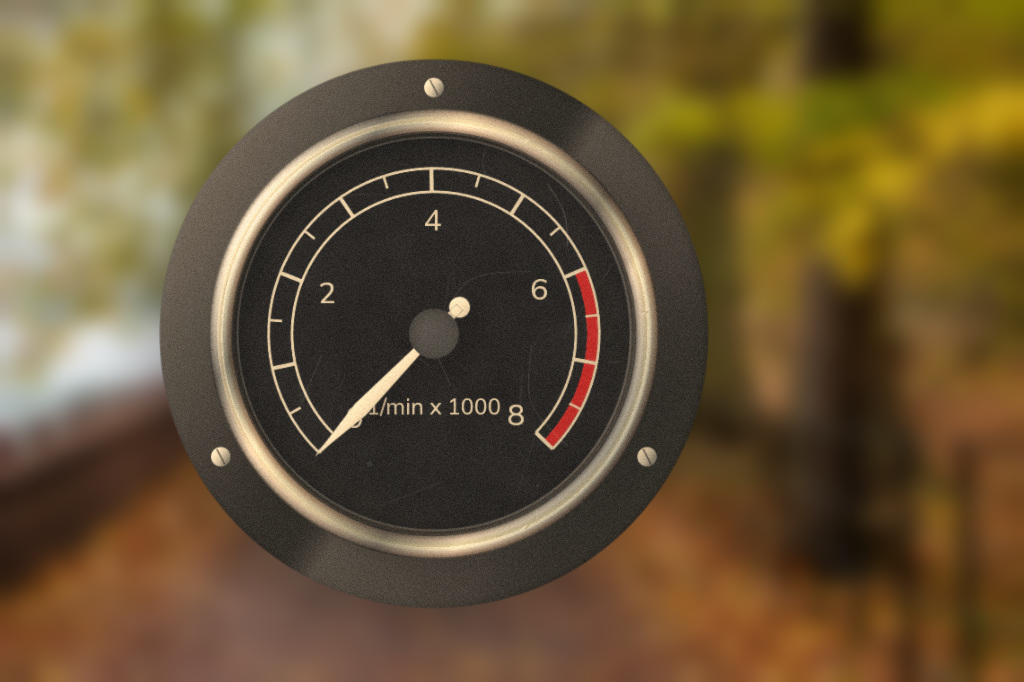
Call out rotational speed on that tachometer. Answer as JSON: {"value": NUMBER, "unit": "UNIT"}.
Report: {"value": 0, "unit": "rpm"}
